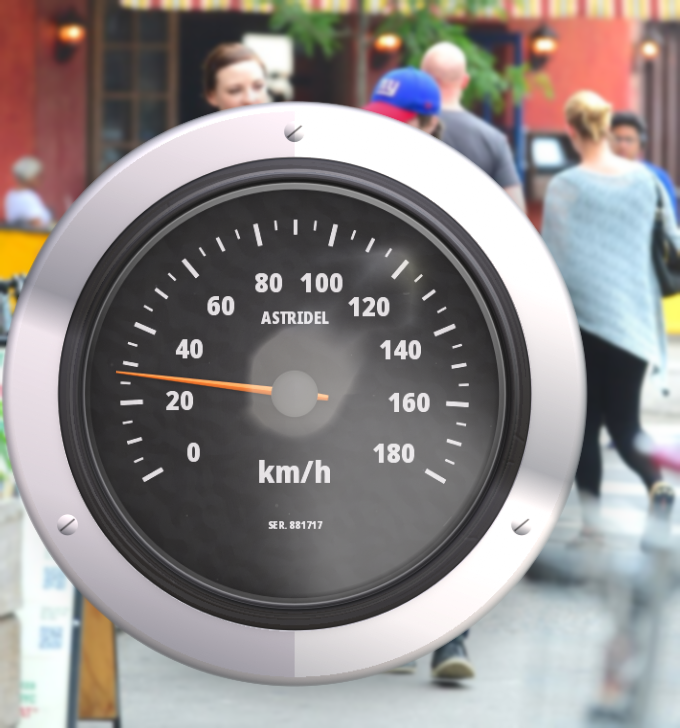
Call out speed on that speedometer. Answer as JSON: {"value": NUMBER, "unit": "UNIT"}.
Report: {"value": 27.5, "unit": "km/h"}
